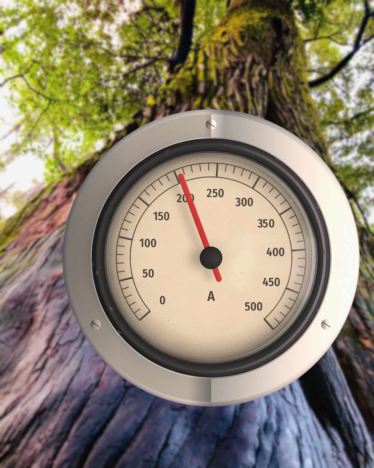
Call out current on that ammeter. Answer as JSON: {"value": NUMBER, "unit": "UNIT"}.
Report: {"value": 205, "unit": "A"}
